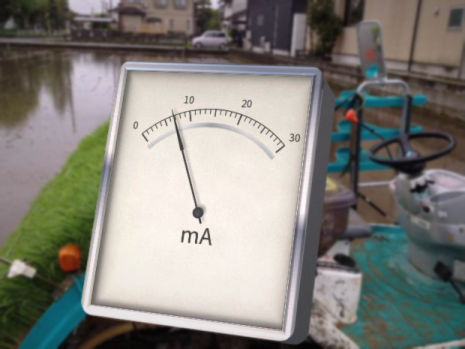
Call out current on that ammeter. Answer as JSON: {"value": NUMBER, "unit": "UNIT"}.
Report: {"value": 7, "unit": "mA"}
